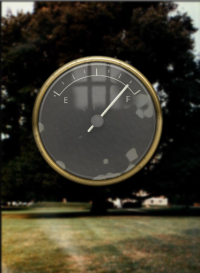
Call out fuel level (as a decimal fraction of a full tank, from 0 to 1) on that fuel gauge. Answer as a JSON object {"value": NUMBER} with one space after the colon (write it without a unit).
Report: {"value": 0.875}
